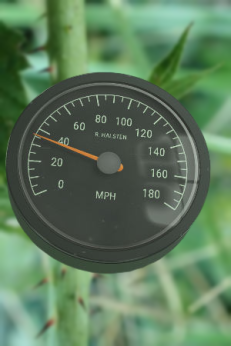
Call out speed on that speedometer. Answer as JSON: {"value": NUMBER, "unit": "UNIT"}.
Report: {"value": 35, "unit": "mph"}
